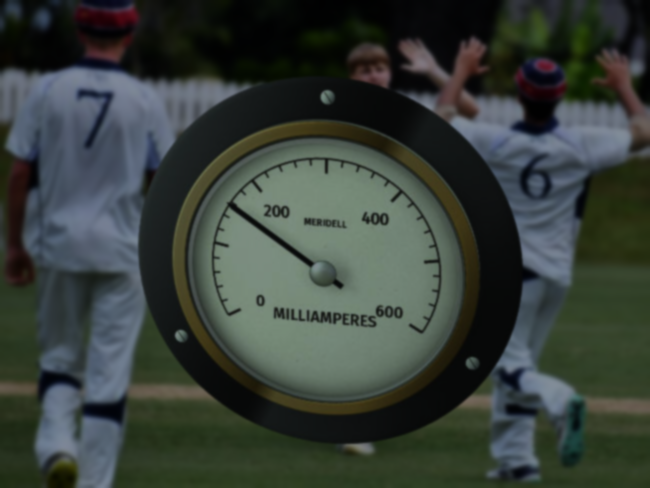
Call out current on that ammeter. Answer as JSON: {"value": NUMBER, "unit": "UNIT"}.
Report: {"value": 160, "unit": "mA"}
